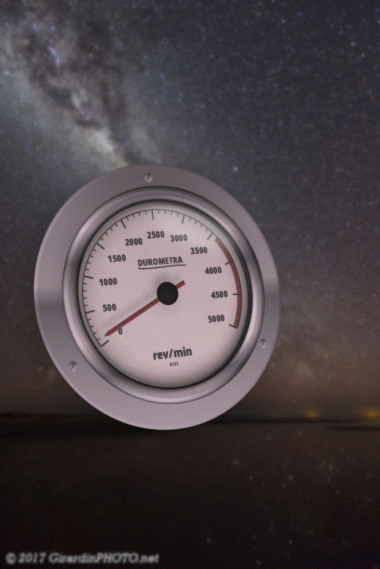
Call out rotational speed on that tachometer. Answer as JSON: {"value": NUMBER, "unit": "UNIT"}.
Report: {"value": 100, "unit": "rpm"}
